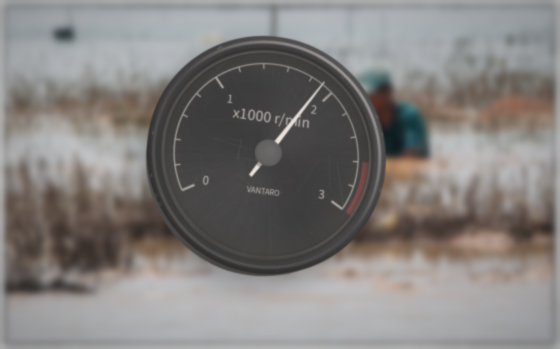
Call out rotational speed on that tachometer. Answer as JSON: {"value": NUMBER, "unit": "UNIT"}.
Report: {"value": 1900, "unit": "rpm"}
